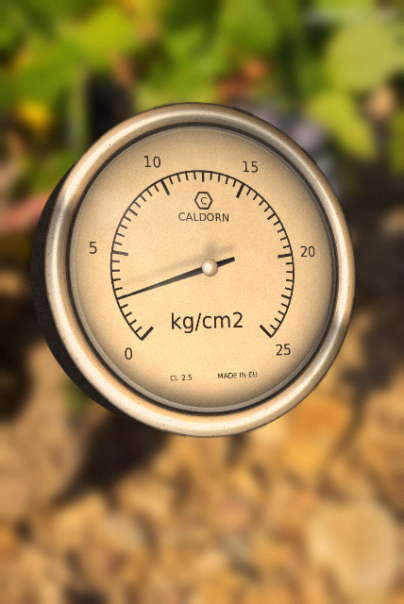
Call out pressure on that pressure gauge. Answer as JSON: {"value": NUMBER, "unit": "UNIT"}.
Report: {"value": 2.5, "unit": "kg/cm²"}
